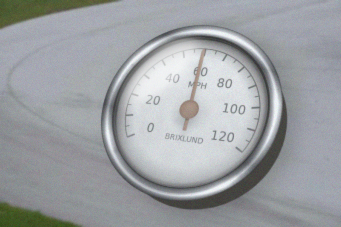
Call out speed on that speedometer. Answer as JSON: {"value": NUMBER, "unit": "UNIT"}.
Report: {"value": 60, "unit": "mph"}
